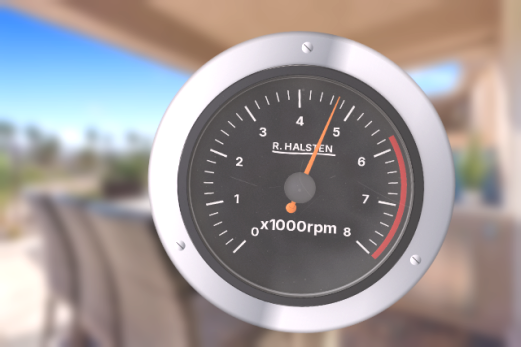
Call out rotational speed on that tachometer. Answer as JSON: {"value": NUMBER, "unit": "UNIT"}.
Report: {"value": 4700, "unit": "rpm"}
